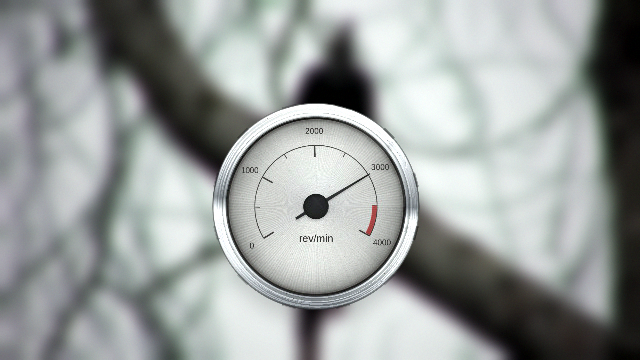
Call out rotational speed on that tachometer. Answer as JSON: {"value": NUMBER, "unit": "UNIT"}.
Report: {"value": 3000, "unit": "rpm"}
